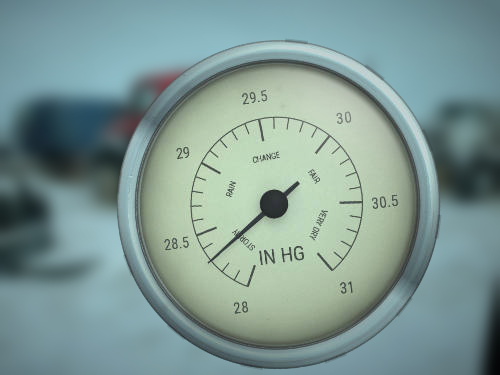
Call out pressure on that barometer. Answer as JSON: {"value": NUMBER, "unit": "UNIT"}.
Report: {"value": 28.3, "unit": "inHg"}
